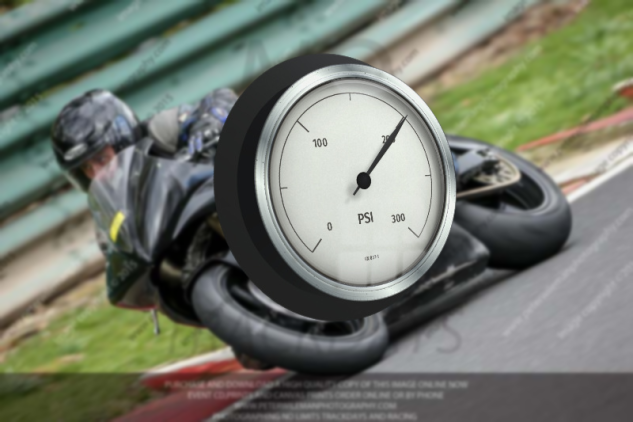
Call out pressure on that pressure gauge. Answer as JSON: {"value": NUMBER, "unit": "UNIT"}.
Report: {"value": 200, "unit": "psi"}
